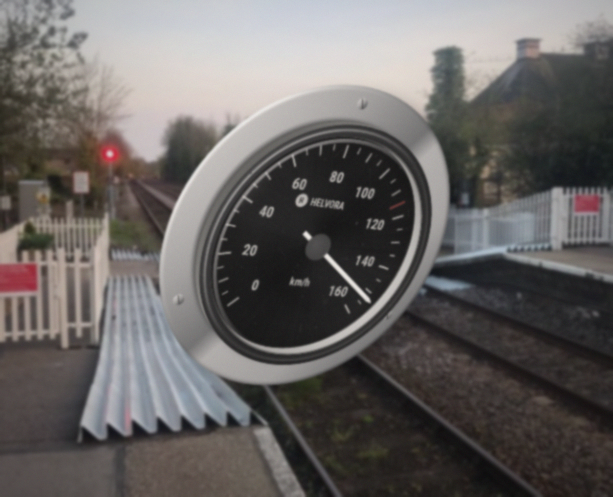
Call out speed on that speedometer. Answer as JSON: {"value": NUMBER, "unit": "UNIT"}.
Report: {"value": 152.5, "unit": "km/h"}
